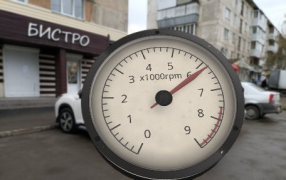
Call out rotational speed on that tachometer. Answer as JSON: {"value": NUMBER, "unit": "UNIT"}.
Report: {"value": 6200, "unit": "rpm"}
